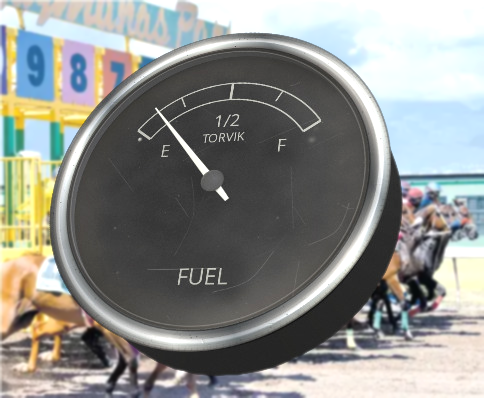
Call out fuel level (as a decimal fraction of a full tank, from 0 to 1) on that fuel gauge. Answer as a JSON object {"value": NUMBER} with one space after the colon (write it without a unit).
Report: {"value": 0.125}
